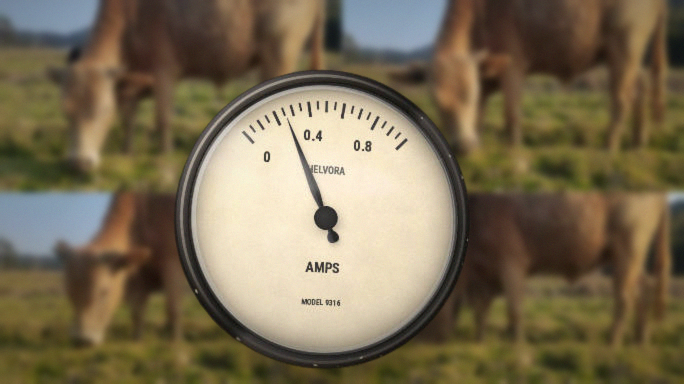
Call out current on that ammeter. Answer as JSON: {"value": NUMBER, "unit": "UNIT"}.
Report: {"value": 0.25, "unit": "A"}
